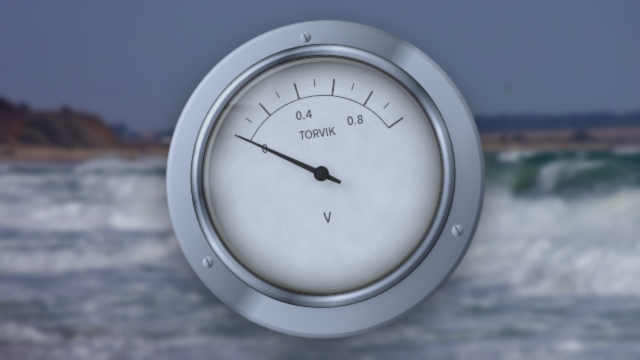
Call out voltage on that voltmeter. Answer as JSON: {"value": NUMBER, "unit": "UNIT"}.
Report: {"value": 0, "unit": "V"}
